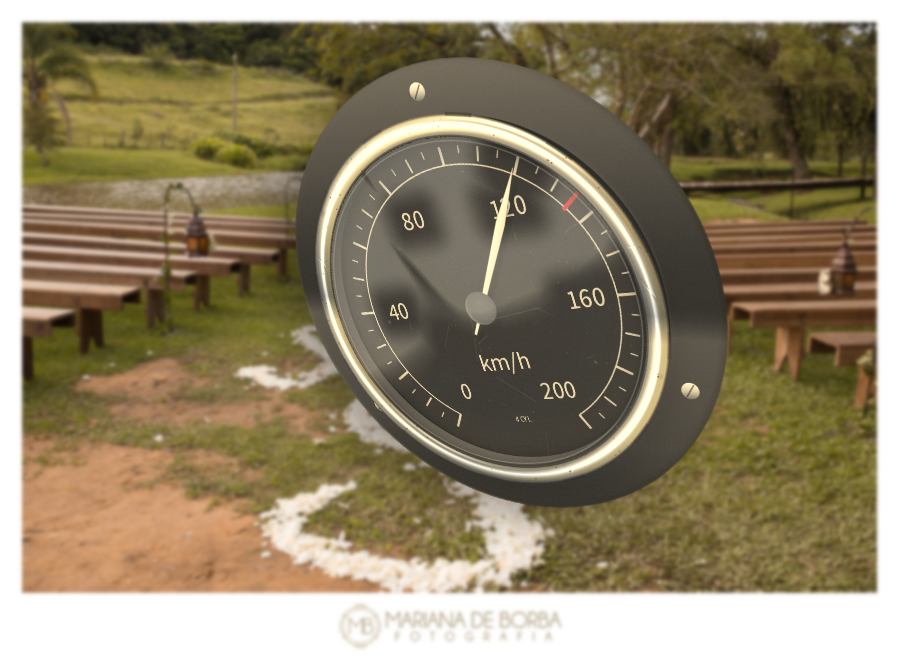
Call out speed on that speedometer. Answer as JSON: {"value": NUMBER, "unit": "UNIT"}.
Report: {"value": 120, "unit": "km/h"}
